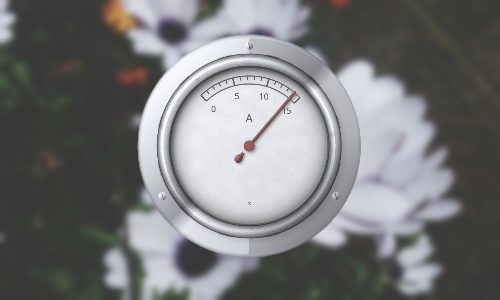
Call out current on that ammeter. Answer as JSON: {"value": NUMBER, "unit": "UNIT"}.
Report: {"value": 14, "unit": "A"}
